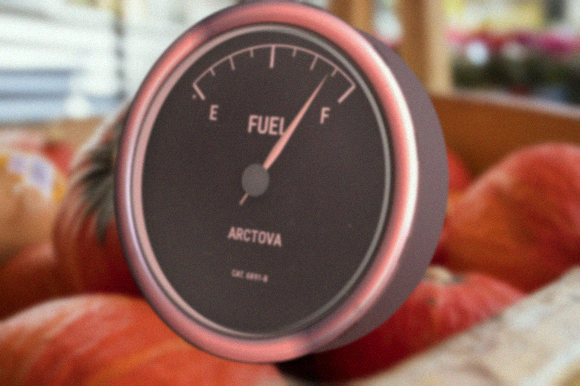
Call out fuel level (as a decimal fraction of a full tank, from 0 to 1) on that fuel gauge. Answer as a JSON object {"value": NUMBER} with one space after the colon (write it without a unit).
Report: {"value": 0.875}
